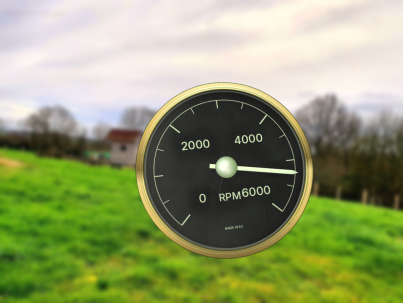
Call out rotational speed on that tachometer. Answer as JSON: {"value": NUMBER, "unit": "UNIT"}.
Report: {"value": 5250, "unit": "rpm"}
